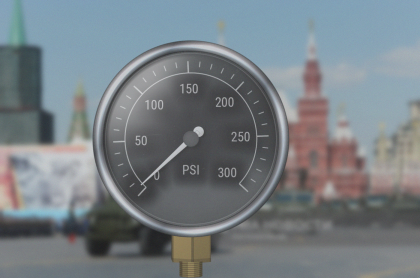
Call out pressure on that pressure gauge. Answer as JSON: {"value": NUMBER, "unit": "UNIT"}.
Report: {"value": 5, "unit": "psi"}
